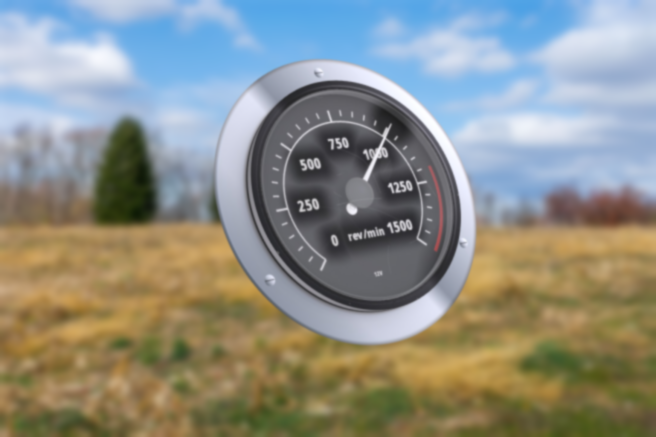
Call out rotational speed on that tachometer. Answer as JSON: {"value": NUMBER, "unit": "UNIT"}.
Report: {"value": 1000, "unit": "rpm"}
